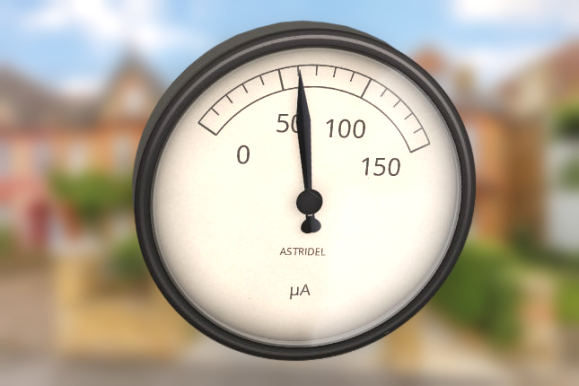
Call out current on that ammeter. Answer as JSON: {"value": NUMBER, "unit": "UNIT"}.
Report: {"value": 60, "unit": "µA"}
